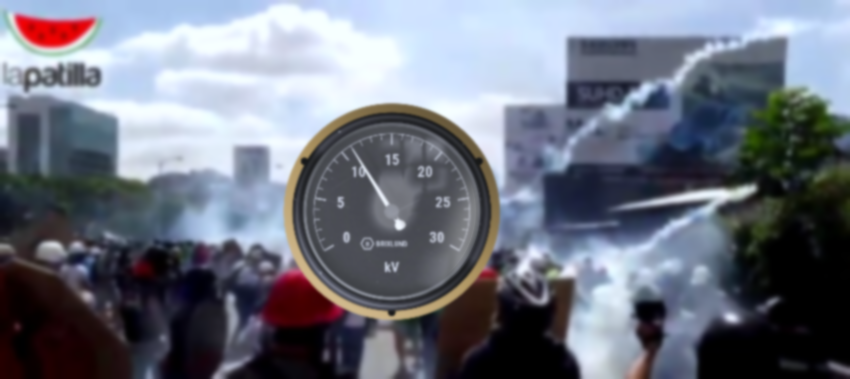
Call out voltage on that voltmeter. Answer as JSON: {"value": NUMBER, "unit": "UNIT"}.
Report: {"value": 11, "unit": "kV"}
